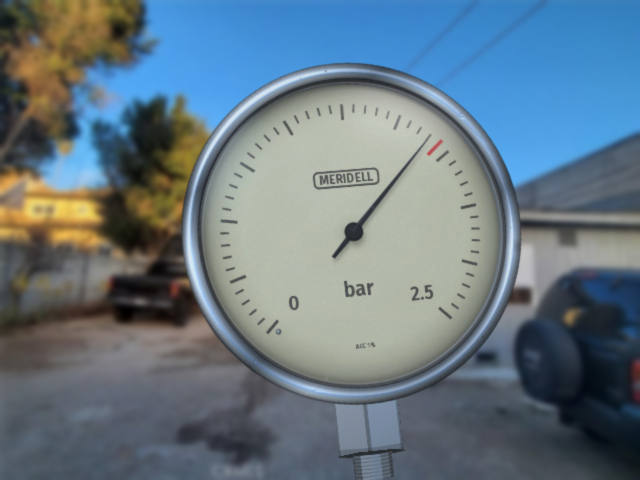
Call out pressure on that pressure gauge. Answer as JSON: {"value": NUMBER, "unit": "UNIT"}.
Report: {"value": 1.65, "unit": "bar"}
